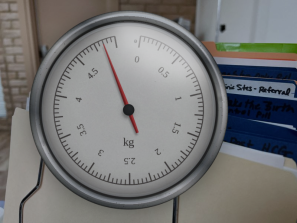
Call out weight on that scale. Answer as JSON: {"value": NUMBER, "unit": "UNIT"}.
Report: {"value": 4.85, "unit": "kg"}
